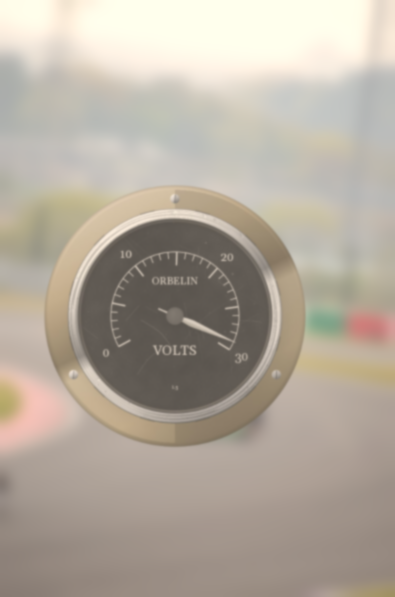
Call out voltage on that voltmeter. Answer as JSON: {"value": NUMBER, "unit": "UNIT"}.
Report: {"value": 29, "unit": "V"}
